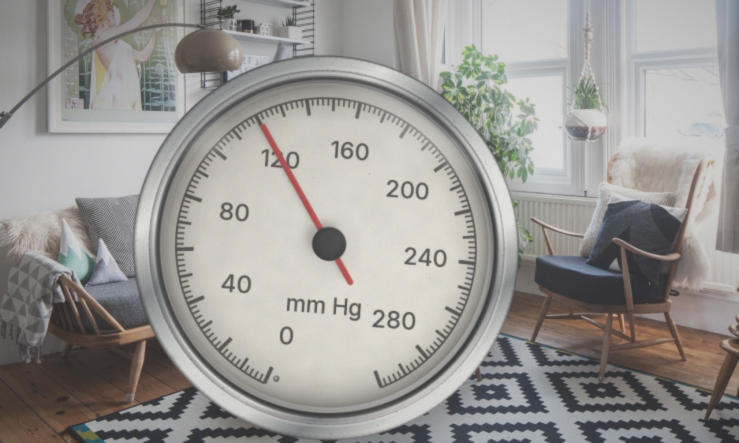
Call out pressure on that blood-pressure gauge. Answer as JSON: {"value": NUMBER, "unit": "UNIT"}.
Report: {"value": 120, "unit": "mmHg"}
